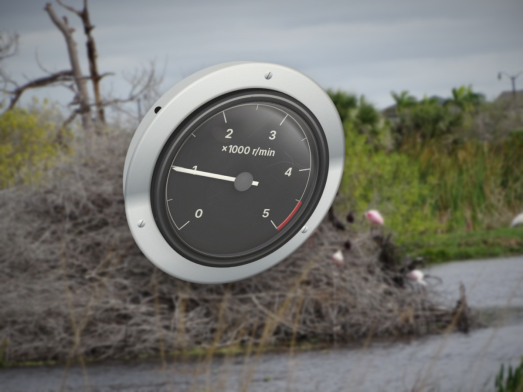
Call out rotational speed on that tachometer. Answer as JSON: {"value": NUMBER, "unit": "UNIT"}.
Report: {"value": 1000, "unit": "rpm"}
